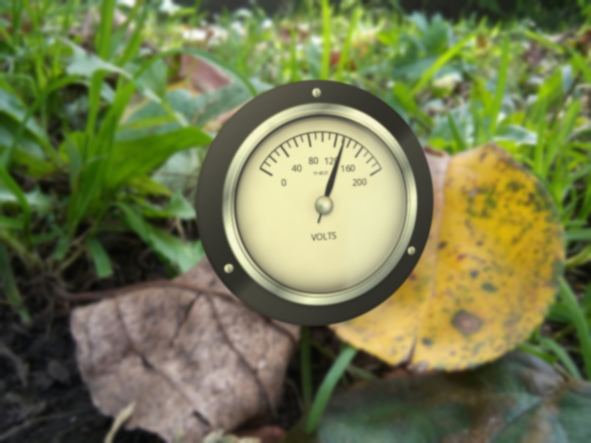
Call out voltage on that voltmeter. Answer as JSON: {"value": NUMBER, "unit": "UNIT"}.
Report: {"value": 130, "unit": "V"}
